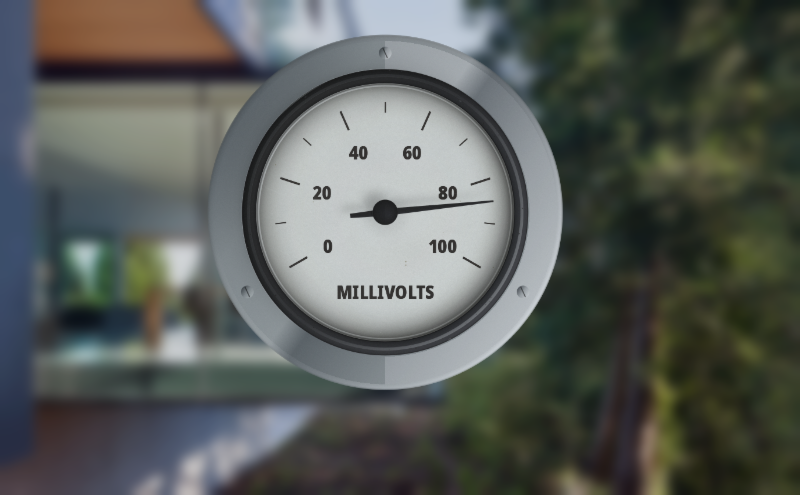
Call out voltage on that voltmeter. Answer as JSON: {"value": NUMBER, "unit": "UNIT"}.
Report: {"value": 85, "unit": "mV"}
